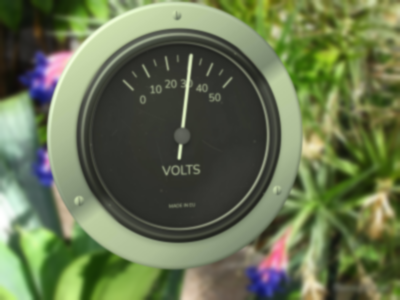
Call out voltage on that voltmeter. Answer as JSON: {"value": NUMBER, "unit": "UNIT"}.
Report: {"value": 30, "unit": "V"}
